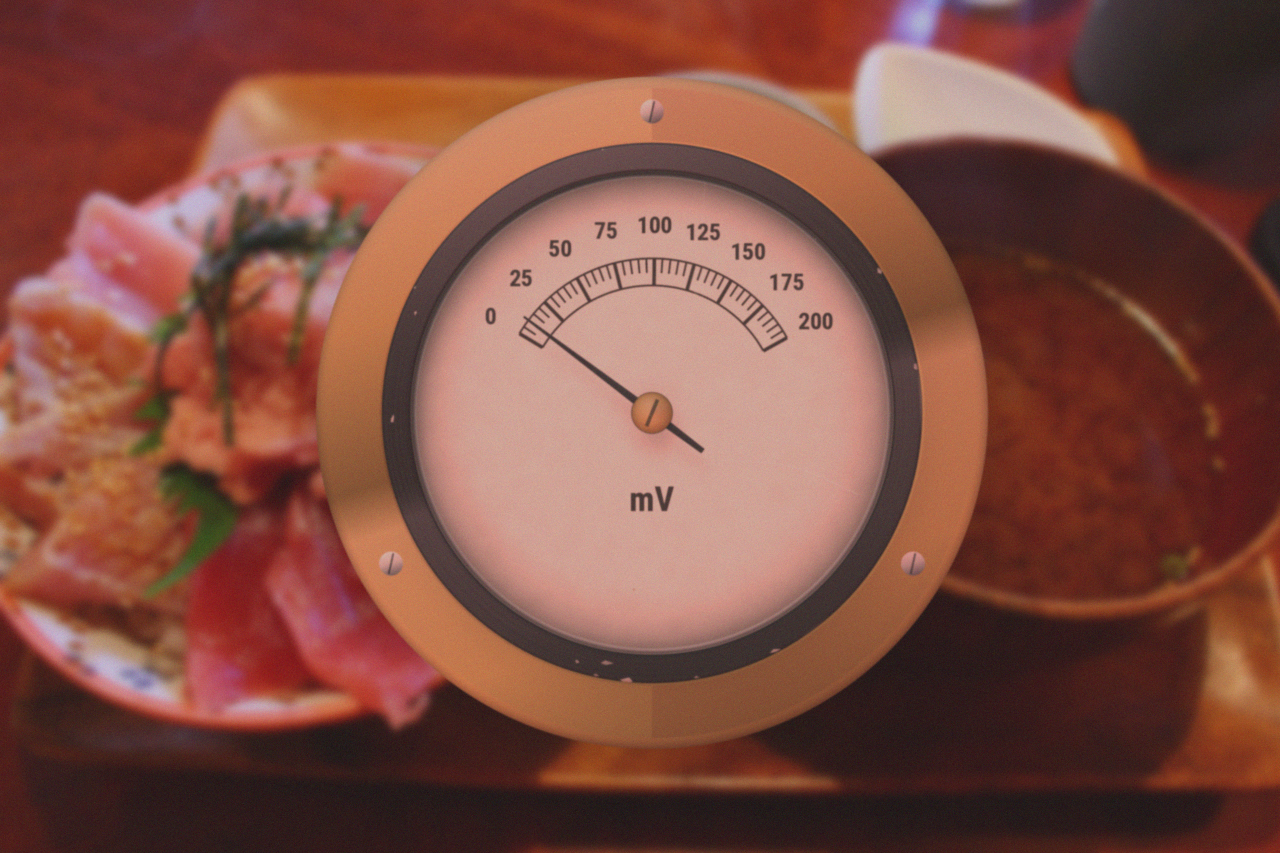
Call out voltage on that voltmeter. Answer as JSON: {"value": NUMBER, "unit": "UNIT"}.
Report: {"value": 10, "unit": "mV"}
